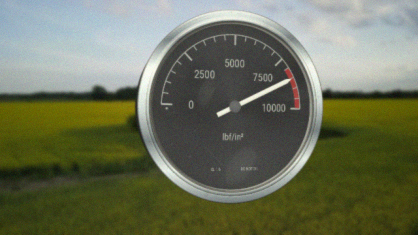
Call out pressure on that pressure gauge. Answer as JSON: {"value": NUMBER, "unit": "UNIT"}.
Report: {"value": 8500, "unit": "psi"}
